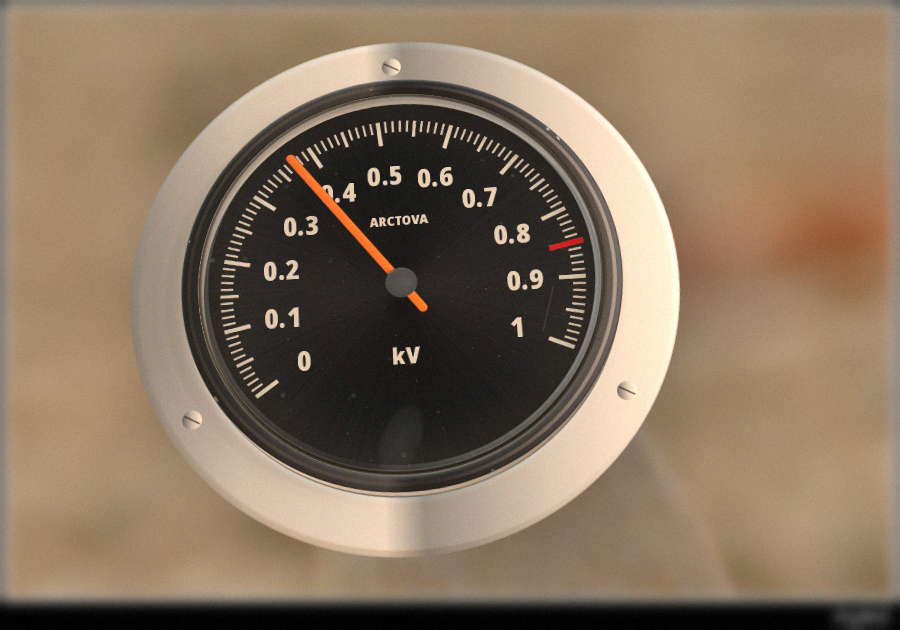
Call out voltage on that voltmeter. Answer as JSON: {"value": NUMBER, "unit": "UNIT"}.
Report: {"value": 0.37, "unit": "kV"}
